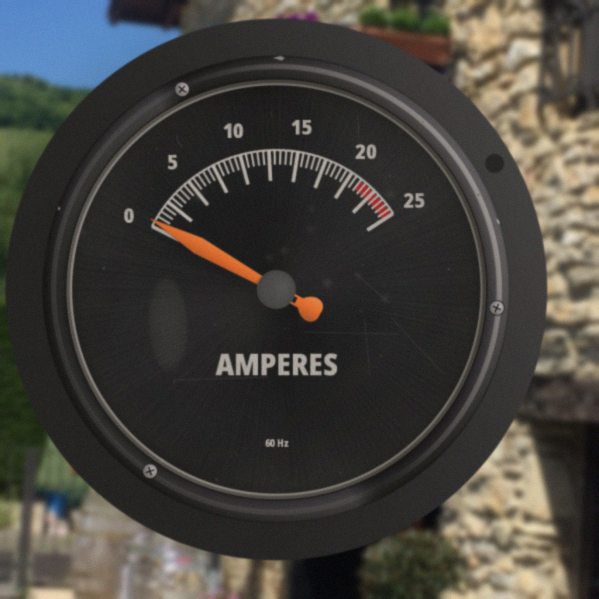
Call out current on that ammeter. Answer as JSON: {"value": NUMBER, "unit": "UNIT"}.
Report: {"value": 0.5, "unit": "A"}
